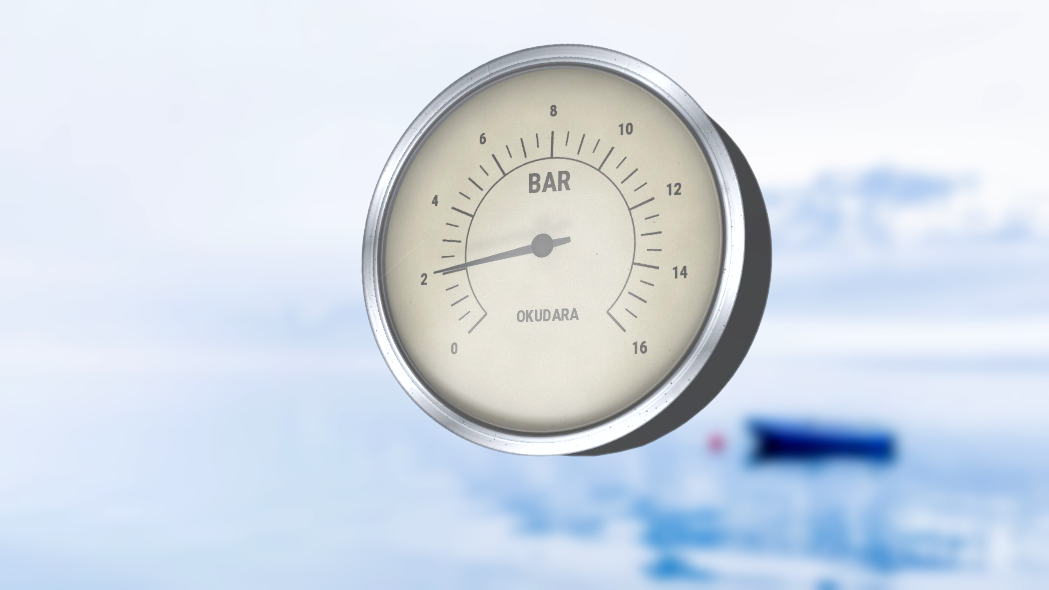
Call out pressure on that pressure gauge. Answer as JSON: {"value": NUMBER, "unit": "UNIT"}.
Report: {"value": 2, "unit": "bar"}
